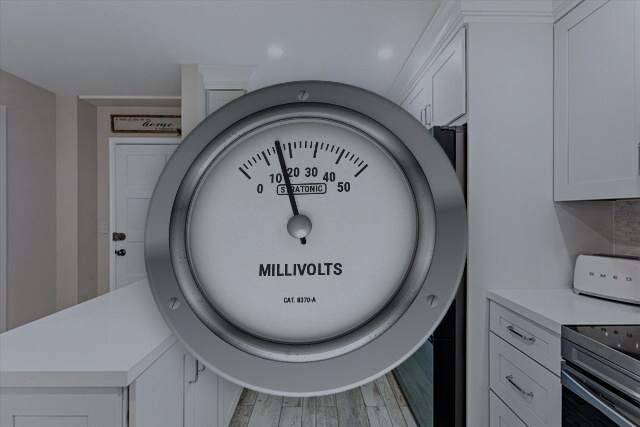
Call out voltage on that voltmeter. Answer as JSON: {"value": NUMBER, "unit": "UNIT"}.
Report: {"value": 16, "unit": "mV"}
